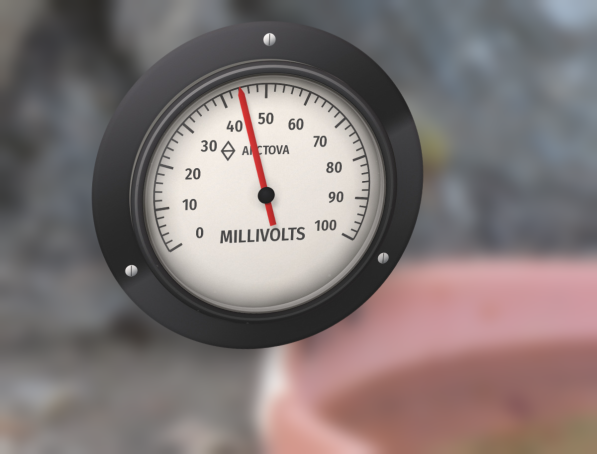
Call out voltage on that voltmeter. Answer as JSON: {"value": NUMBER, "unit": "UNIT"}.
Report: {"value": 44, "unit": "mV"}
